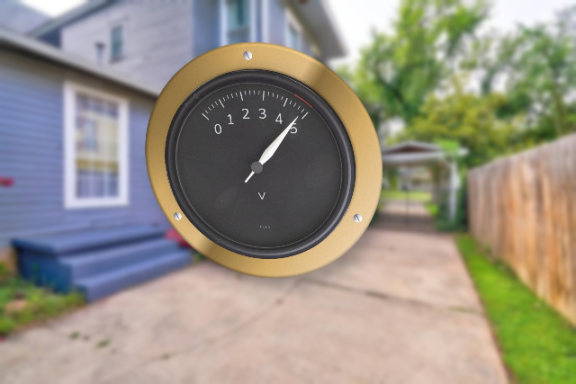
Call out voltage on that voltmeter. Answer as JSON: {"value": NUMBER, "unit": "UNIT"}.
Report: {"value": 4.8, "unit": "V"}
